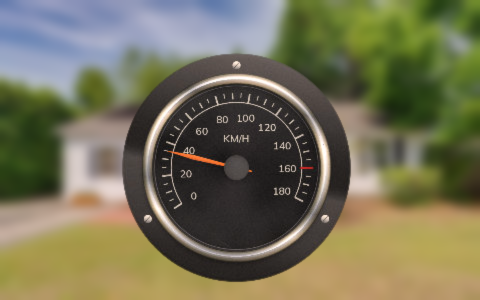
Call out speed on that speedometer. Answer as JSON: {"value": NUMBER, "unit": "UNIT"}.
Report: {"value": 35, "unit": "km/h"}
